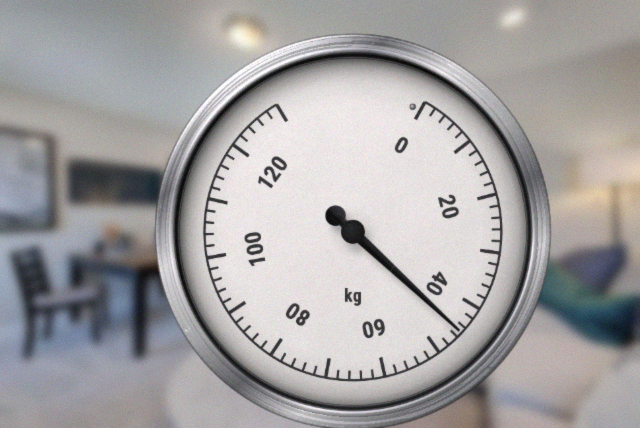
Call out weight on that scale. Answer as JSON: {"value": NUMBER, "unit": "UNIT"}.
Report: {"value": 45, "unit": "kg"}
